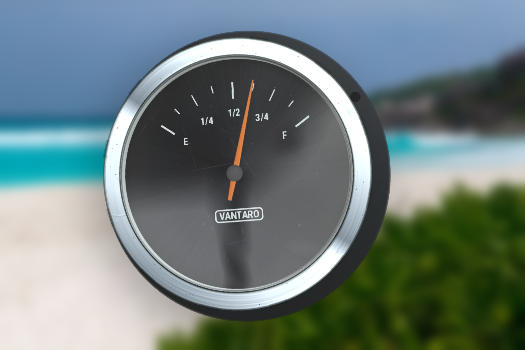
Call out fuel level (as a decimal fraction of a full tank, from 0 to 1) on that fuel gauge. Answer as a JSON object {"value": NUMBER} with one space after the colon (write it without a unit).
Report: {"value": 0.625}
